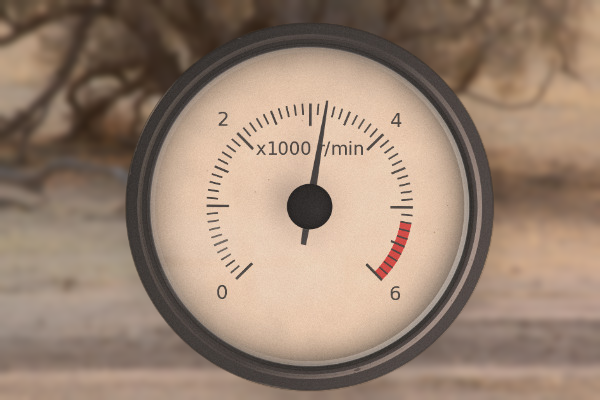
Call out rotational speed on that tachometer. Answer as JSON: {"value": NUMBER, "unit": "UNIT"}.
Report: {"value": 3200, "unit": "rpm"}
